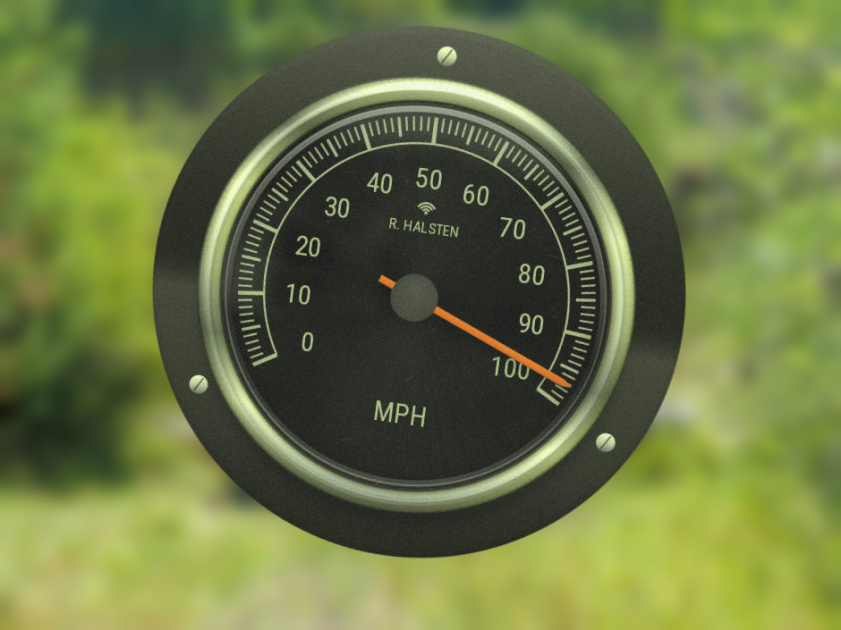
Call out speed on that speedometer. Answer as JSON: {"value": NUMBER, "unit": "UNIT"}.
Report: {"value": 97, "unit": "mph"}
